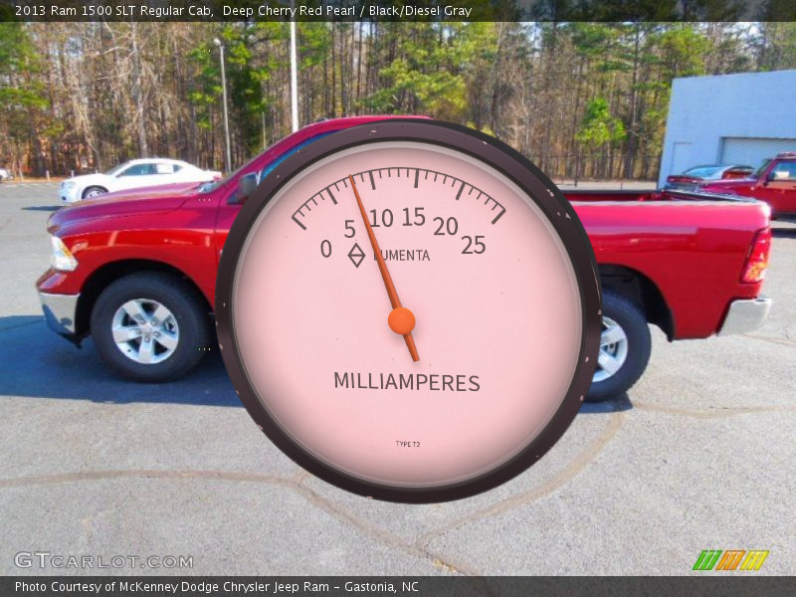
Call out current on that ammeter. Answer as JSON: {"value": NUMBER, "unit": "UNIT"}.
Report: {"value": 8, "unit": "mA"}
